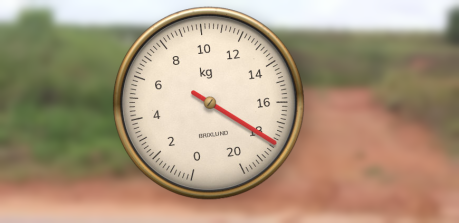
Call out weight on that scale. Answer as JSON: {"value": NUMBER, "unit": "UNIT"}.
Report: {"value": 18, "unit": "kg"}
